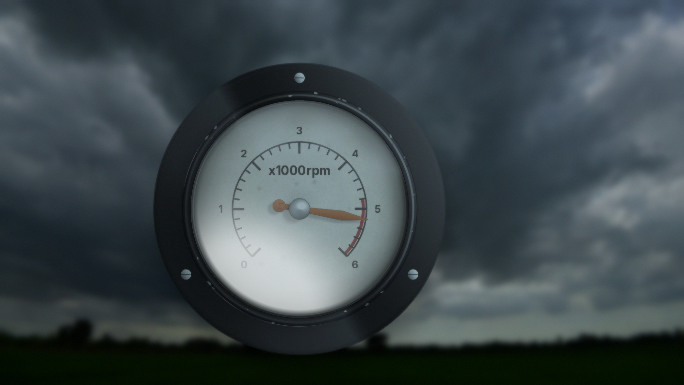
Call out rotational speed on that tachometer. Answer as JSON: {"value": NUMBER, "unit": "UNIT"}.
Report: {"value": 5200, "unit": "rpm"}
